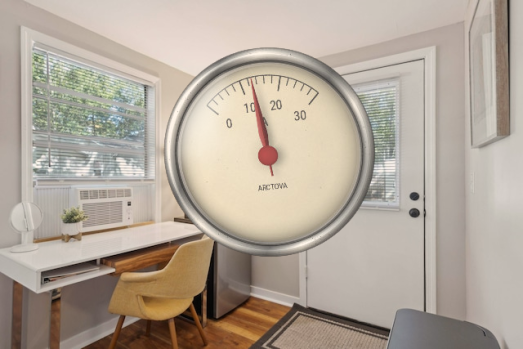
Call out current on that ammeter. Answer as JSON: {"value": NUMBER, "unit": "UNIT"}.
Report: {"value": 13, "unit": "A"}
